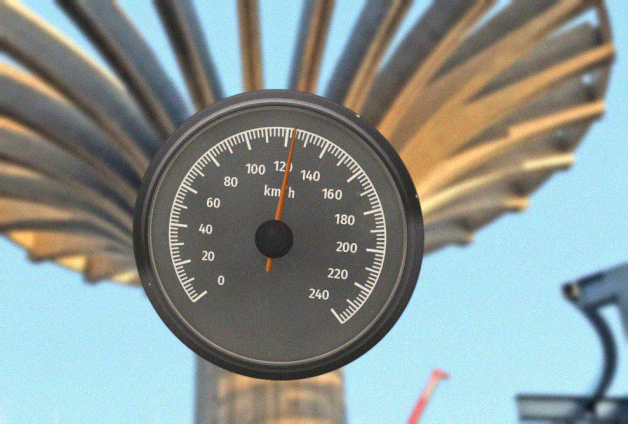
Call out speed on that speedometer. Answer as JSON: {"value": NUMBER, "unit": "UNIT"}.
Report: {"value": 124, "unit": "km/h"}
